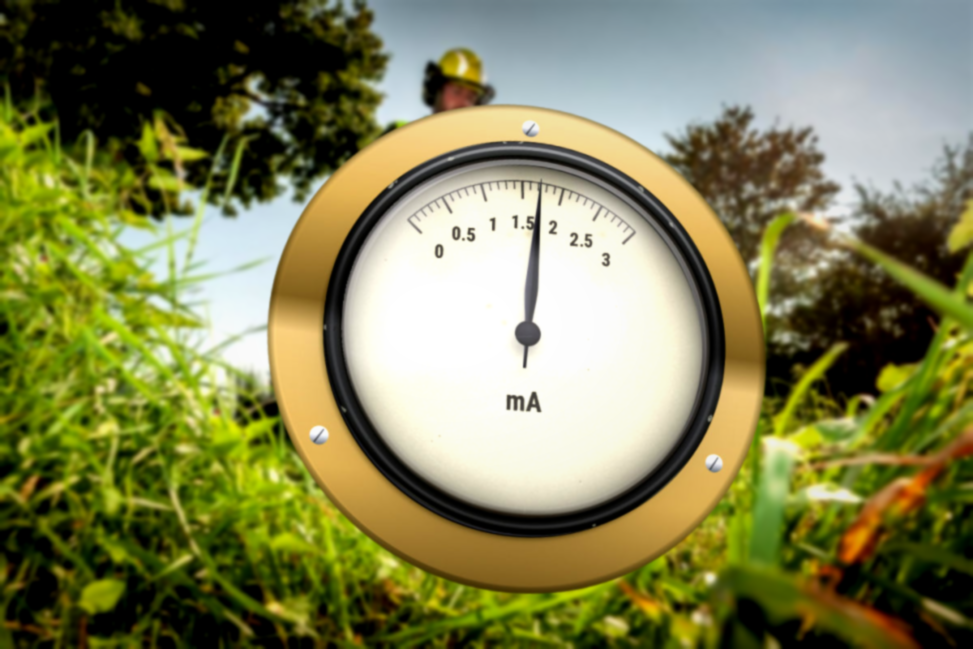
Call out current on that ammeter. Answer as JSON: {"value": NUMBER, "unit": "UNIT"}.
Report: {"value": 1.7, "unit": "mA"}
